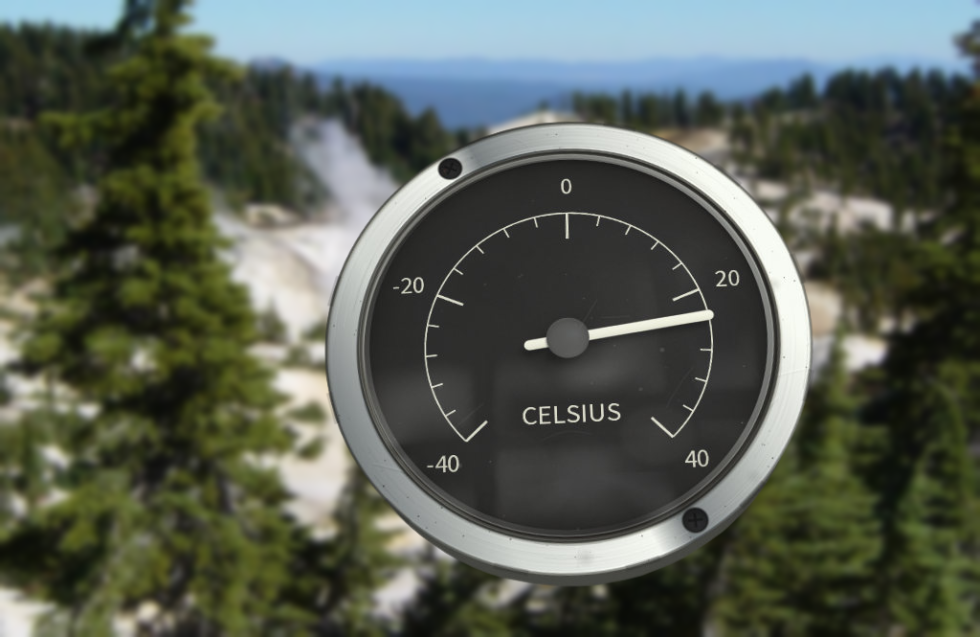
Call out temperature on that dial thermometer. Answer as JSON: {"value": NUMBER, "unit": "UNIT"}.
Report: {"value": 24, "unit": "°C"}
